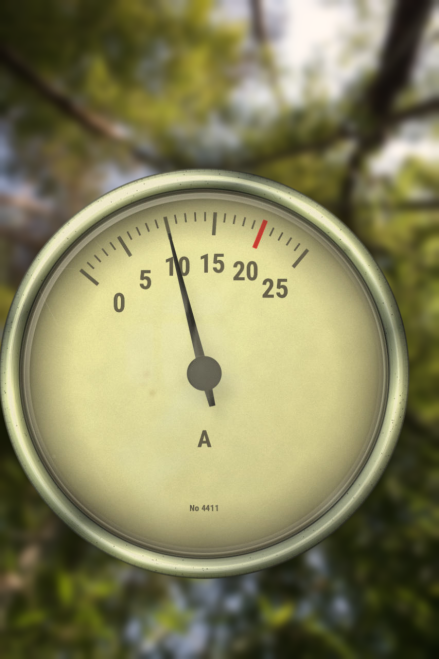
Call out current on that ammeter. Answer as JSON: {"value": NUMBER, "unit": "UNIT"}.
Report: {"value": 10, "unit": "A"}
